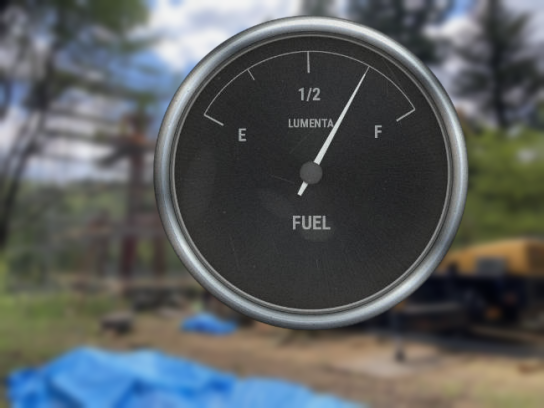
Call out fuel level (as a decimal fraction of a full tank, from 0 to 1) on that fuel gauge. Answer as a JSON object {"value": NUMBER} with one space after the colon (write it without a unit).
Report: {"value": 0.75}
